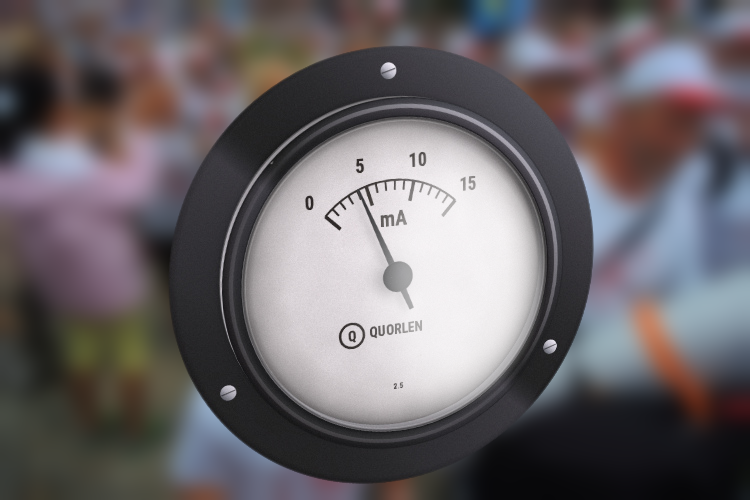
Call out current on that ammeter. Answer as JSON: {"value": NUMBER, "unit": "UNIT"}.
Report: {"value": 4, "unit": "mA"}
